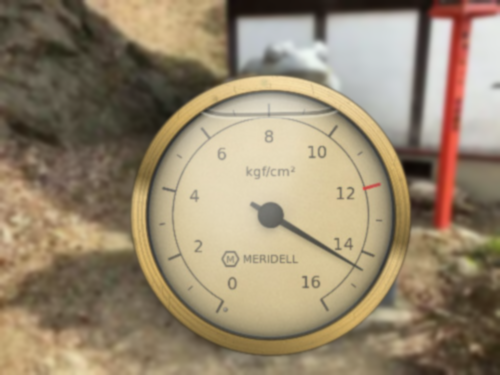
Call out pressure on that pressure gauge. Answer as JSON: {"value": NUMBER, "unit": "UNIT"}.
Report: {"value": 14.5, "unit": "kg/cm²"}
